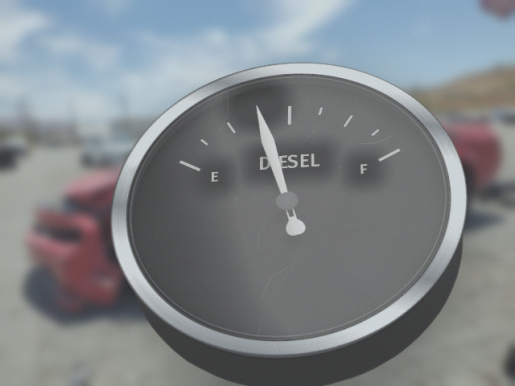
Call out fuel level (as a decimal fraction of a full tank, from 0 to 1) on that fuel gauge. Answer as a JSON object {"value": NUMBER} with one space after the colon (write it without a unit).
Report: {"value": 0.375}
